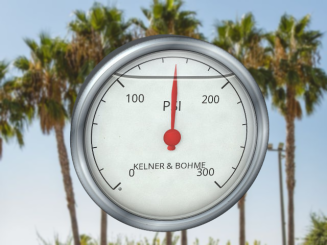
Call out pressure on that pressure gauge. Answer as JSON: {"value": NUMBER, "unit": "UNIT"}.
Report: {"value": 150, "unit": "psi"}
